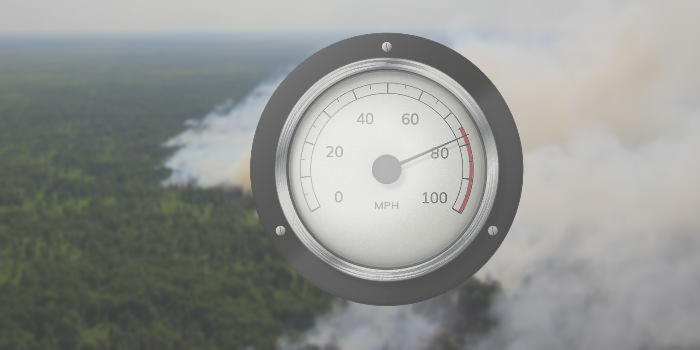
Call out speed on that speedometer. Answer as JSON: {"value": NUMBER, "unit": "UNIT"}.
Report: {"value": 77.5, "unit": "mph"}
